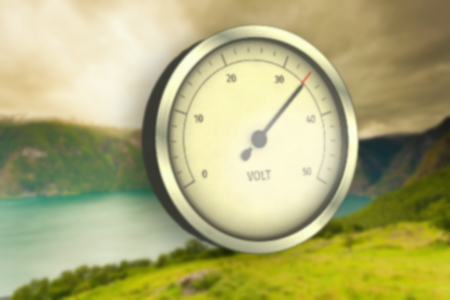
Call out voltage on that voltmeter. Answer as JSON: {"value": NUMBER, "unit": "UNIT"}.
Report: {"value": 34, "unit": "V"}
